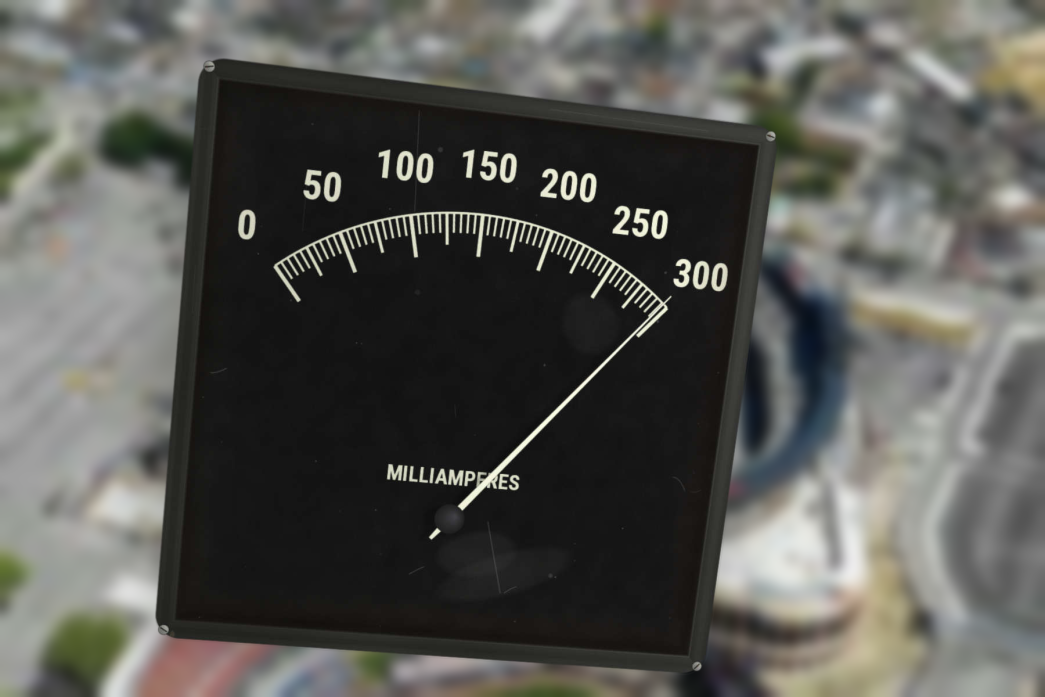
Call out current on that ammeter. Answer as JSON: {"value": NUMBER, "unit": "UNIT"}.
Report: {"value": 295, "unit": "mA"}
